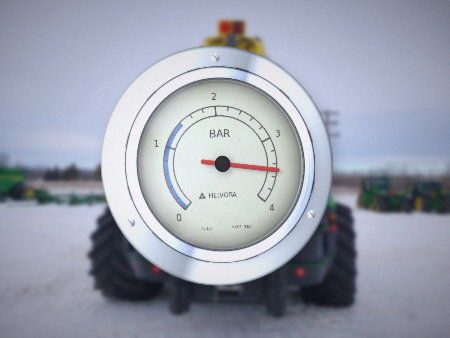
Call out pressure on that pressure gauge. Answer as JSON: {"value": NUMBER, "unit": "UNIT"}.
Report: {"value": 3.5, "unit": "bar"}
